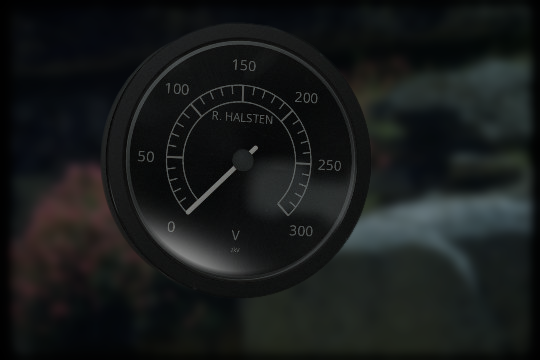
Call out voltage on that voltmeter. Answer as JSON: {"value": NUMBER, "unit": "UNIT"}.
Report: {"value": 0, "unit": "V"}
